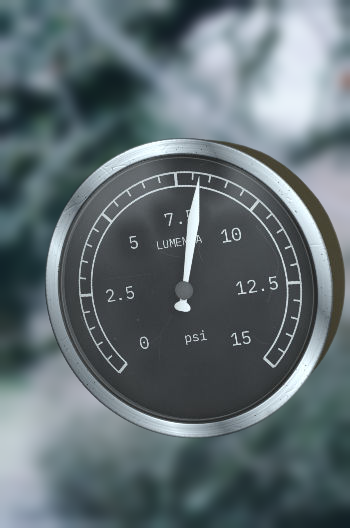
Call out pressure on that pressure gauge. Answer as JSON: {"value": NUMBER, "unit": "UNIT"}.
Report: {"value": 8.25, "unit": "psi"}
